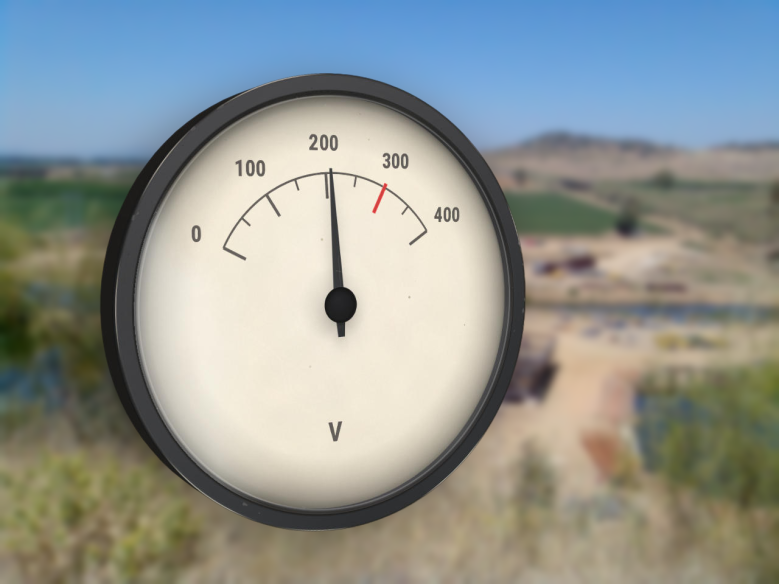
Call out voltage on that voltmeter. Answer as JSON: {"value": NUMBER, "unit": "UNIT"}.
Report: {"value": 200, "unit": "V"}
